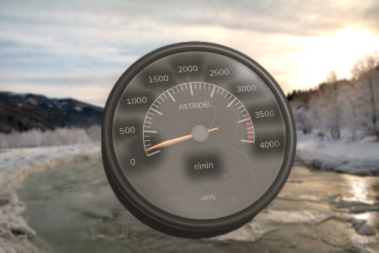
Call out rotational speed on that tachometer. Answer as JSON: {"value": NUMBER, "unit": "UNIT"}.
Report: {"value": 100, "unit": "rpm"}
